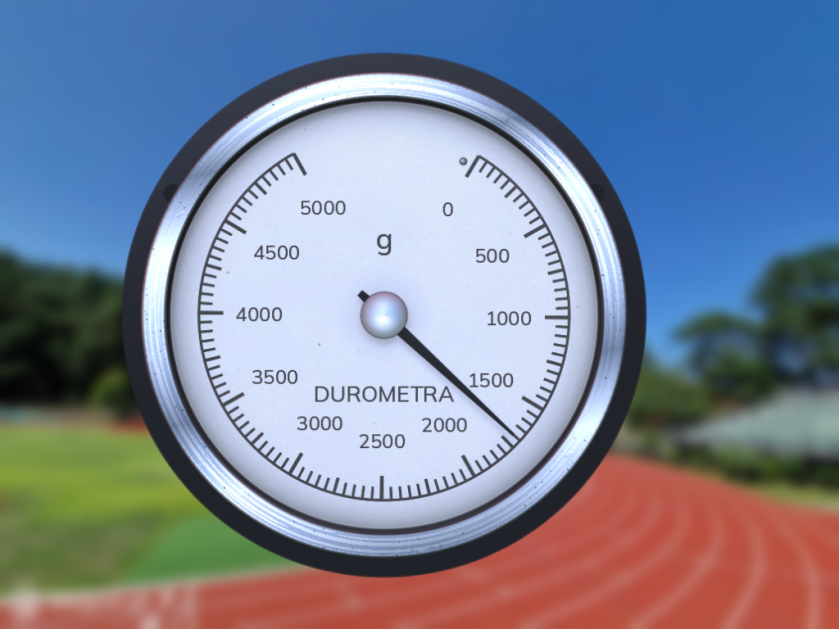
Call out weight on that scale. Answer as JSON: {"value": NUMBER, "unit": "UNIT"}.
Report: {"value": 1700, "unit": "g"}
